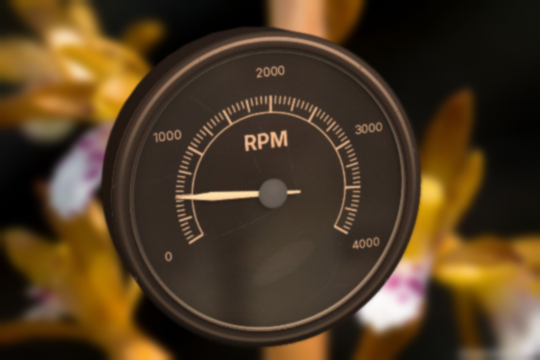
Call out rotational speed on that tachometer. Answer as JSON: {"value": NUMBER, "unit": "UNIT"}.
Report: {"value": 500, "unit": "rpm"}
